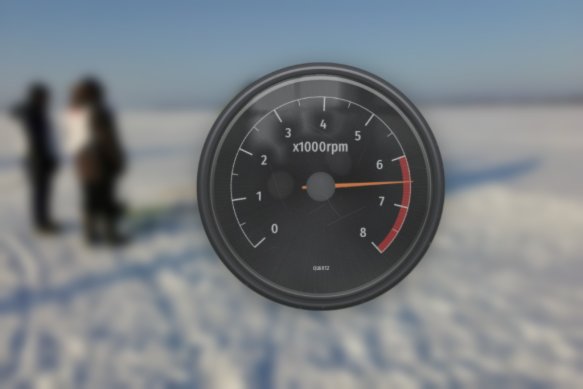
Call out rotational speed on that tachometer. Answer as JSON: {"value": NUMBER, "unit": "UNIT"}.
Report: {"value": 6500, "unit": "rpm"}
